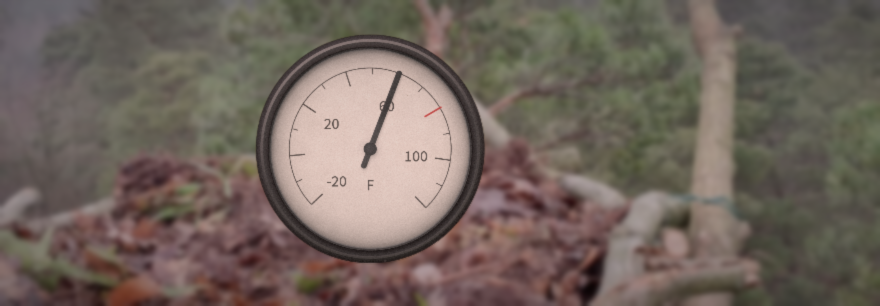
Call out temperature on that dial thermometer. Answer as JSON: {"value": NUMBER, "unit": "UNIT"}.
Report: {"value": 60, "unit": "°F"}
